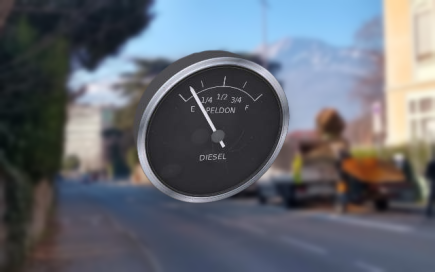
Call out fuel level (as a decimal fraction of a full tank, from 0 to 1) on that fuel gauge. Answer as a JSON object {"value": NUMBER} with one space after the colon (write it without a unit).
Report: {"value": 0.125}
